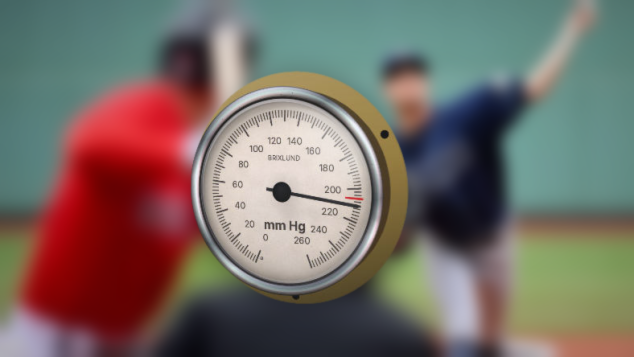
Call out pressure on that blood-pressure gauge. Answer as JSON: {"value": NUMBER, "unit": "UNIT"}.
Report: {"value": 210, "unit": "mmHg"}
